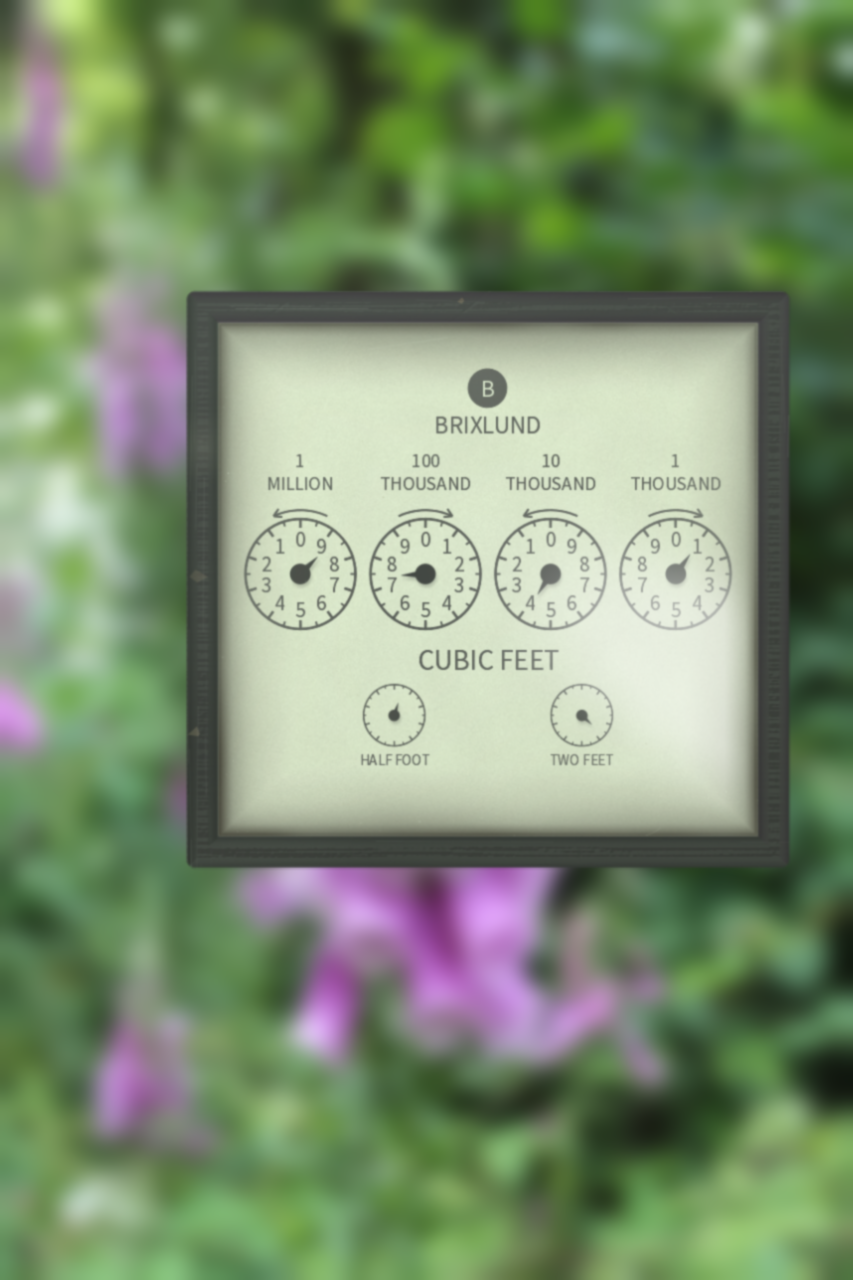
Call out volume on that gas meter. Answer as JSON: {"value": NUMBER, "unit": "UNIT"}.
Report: {"value": 874100, "unit": "ft³"}
